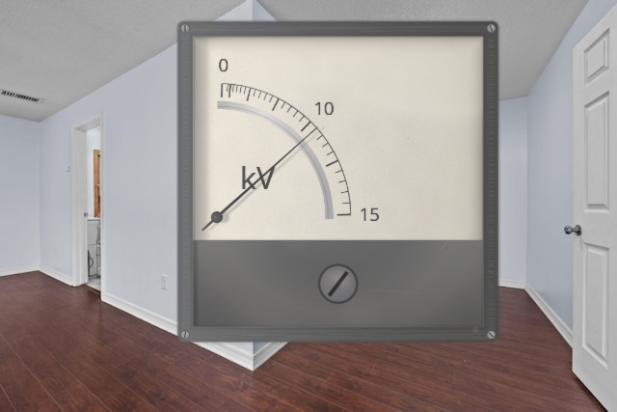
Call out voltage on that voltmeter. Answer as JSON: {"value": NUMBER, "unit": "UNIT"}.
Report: {"value": 10.5, "unit": "kV"}
